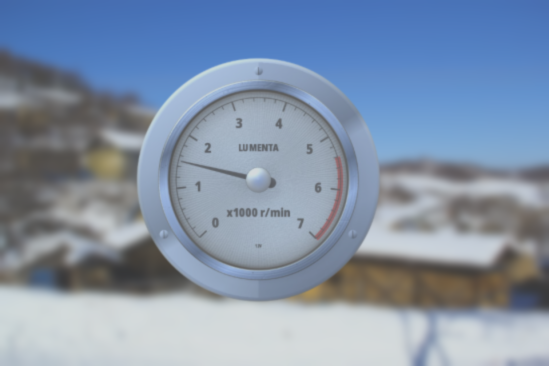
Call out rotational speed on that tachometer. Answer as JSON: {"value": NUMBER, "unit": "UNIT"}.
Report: {"value": 1500, "unit": "rpm"}
